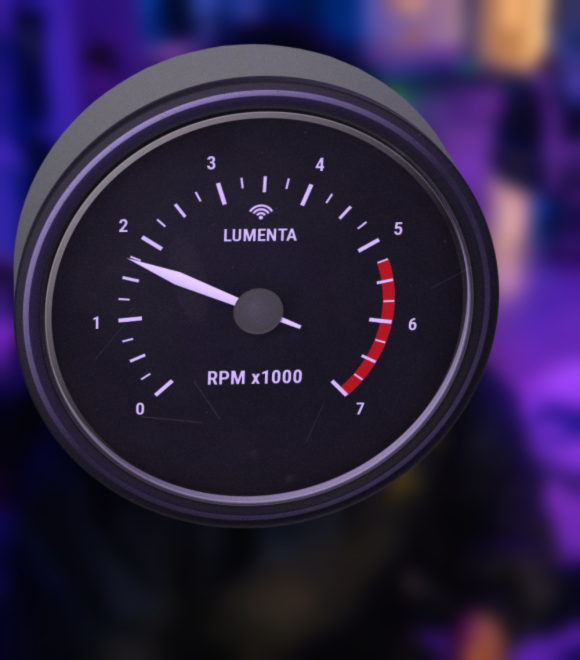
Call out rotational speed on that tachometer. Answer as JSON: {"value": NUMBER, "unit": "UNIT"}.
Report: {"value": 1750, "unit": "rpm"}
